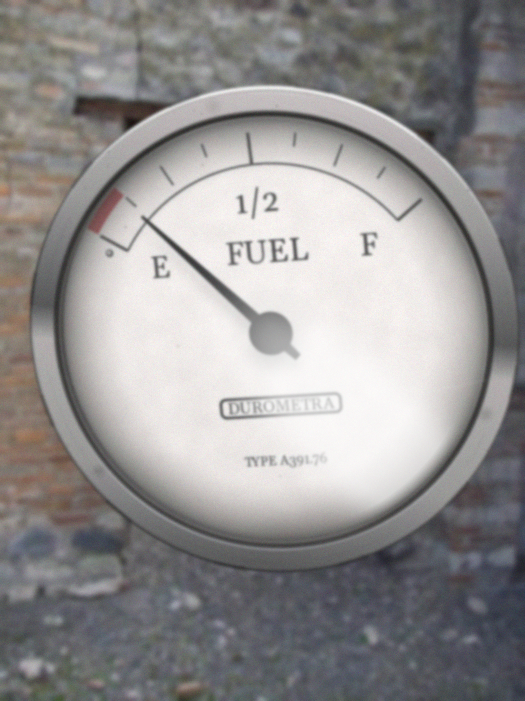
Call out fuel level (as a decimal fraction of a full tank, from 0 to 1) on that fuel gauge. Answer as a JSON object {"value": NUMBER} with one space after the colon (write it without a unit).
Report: {"value": 0.125}
